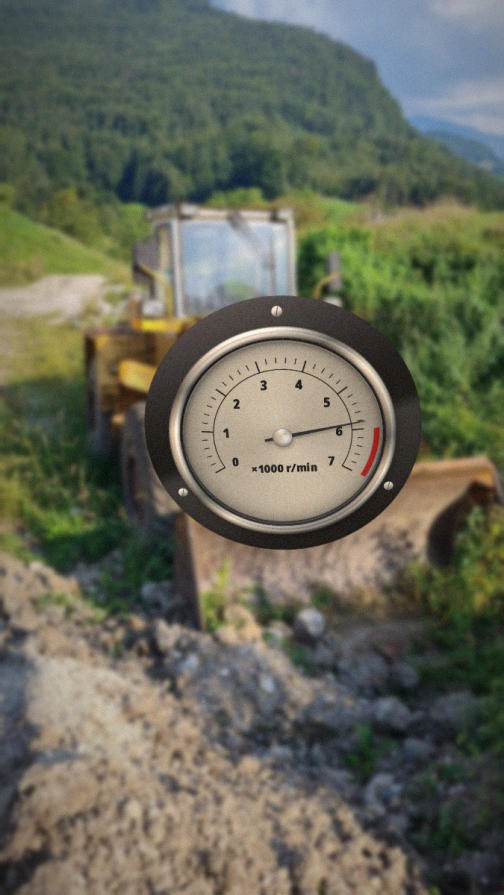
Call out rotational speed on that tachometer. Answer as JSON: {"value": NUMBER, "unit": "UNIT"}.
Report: {"value": 5800, "unit": "rpm"}
